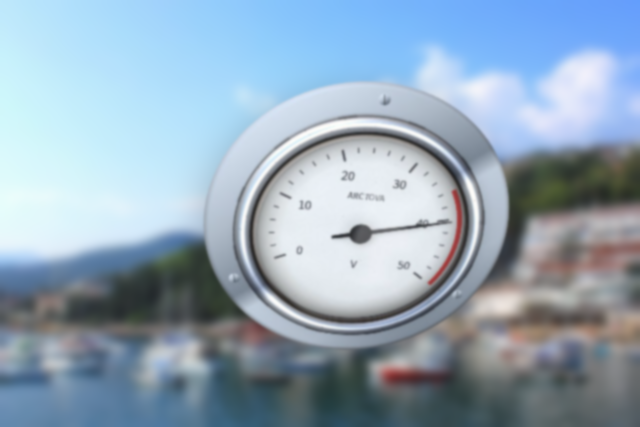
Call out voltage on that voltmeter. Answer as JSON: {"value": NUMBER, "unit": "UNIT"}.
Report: {"value": 40, "unit": "V"}
